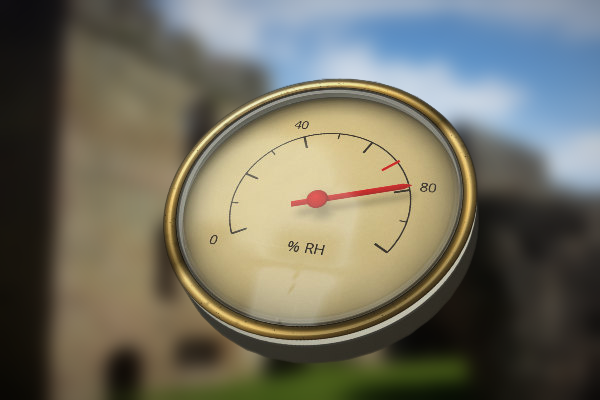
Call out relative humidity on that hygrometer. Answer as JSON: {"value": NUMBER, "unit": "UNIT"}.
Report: {"value": 80, "unit": "%"}
